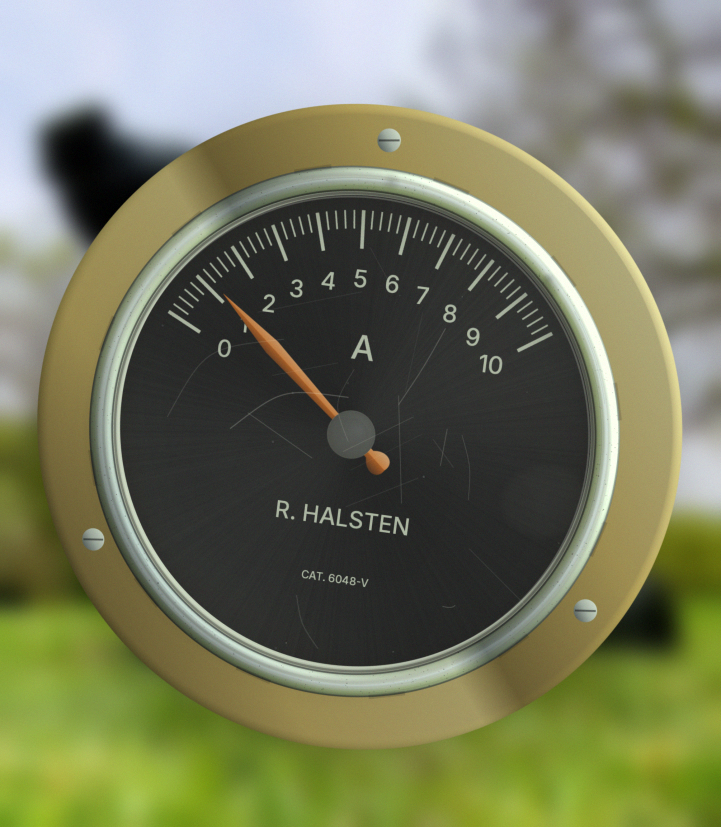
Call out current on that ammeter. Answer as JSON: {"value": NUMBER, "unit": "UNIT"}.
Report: {"value": 1.2, "unit": "A"}
